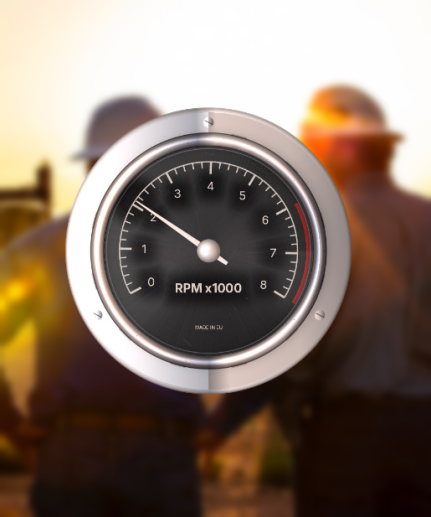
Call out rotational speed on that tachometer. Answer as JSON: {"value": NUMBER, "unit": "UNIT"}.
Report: {"value": 2100, "unit": "rpm"}
